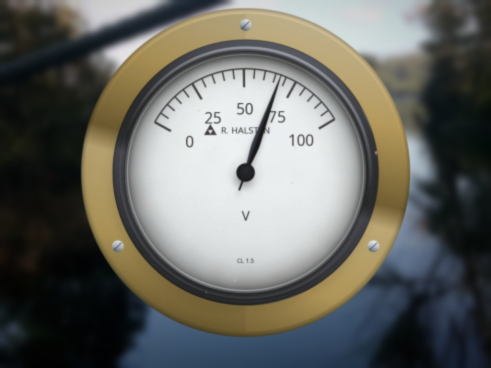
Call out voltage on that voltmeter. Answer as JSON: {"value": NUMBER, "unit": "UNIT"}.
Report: {"value": 67.5, "unit": "V"}
